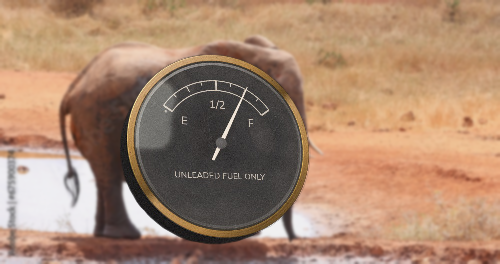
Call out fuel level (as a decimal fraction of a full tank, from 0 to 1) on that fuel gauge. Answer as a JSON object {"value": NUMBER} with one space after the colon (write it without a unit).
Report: {"value": 0.75}
